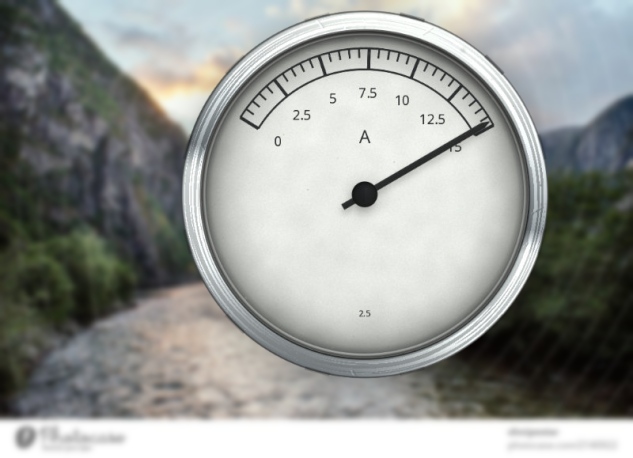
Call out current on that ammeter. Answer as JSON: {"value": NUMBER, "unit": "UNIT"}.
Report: {"value": 14.75, "unit": "A"}
